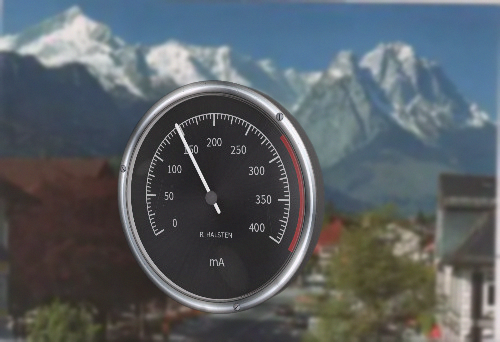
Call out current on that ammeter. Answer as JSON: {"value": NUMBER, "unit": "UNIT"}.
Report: {"value": 150, "unit": "mA"}
